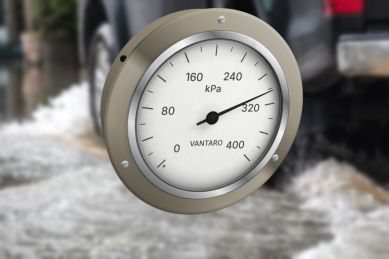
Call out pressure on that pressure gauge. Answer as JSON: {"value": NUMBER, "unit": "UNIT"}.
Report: {"value": 300, "unit": "kPa"}
